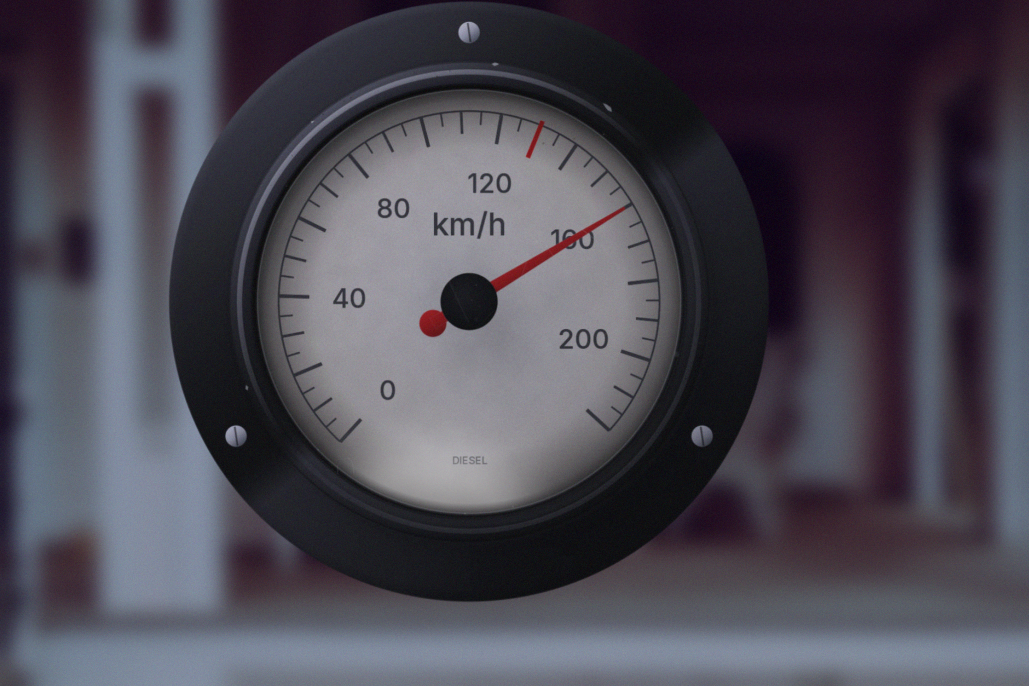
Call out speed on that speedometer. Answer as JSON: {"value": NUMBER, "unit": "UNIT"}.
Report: {"value": 160, "unit": "km/h"}
